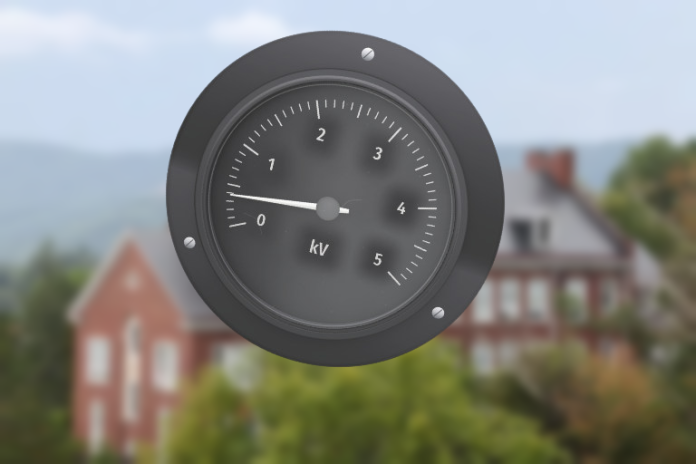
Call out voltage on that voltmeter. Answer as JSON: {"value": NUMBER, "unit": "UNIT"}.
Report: {"value": 0.4, "unit": "kV"}
